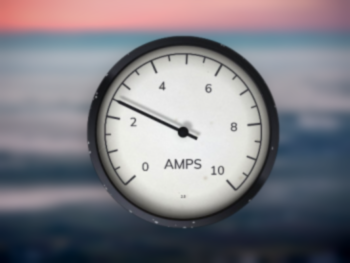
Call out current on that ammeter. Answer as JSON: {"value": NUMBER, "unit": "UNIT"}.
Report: {"value": 2.5, "unit": "A"}
